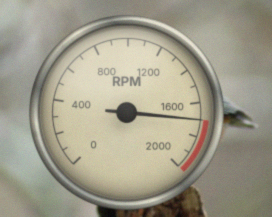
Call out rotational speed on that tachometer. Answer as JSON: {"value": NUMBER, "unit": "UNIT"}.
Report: {"value": 1700, "unit": "rpm"}
